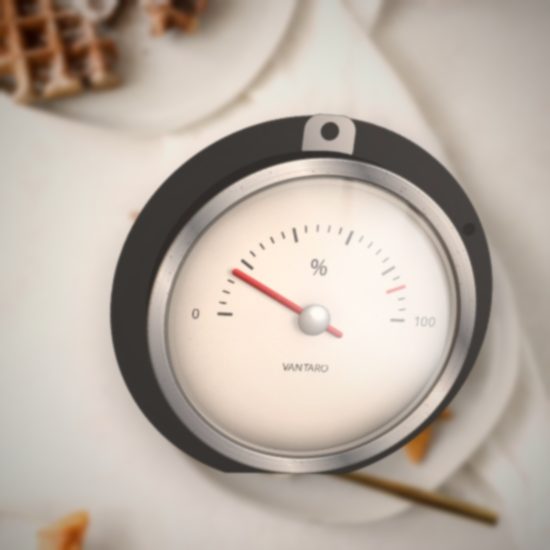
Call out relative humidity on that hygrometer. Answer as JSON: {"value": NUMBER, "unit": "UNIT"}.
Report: {"value": 16, "unit": "%"}
